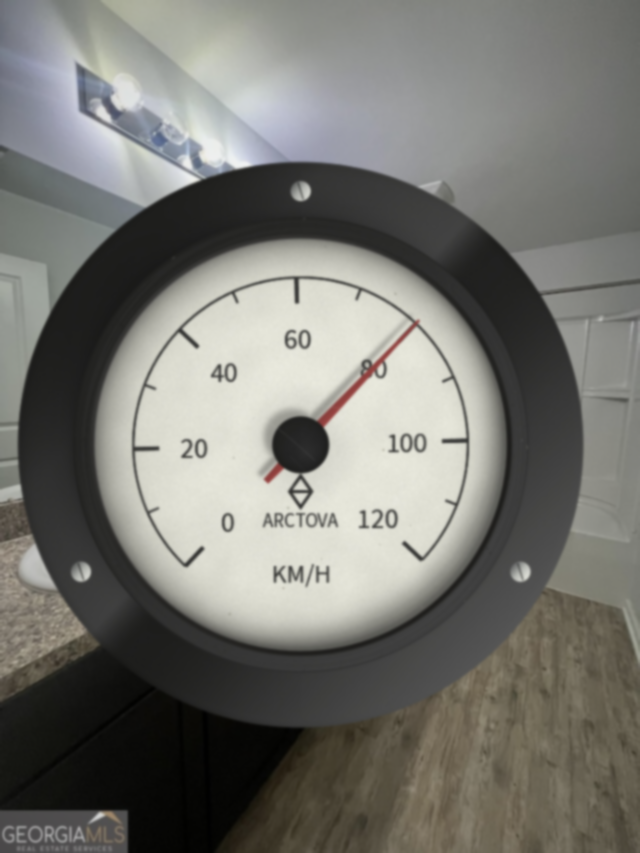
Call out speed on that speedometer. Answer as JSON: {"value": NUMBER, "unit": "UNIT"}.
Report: {"value": 80, "unit": "km/h"}
